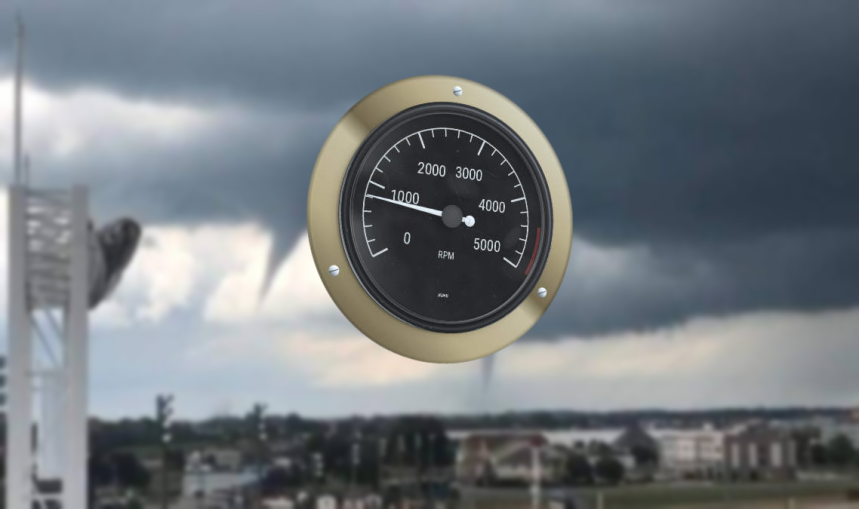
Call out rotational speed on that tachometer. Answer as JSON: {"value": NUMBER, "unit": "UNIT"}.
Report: {"value": 800, "unit": "rpm"}
